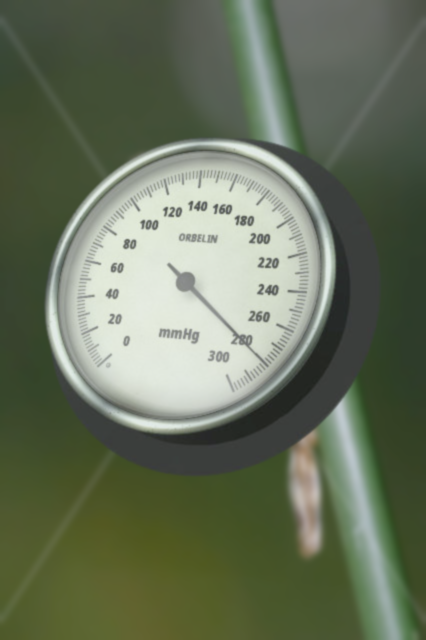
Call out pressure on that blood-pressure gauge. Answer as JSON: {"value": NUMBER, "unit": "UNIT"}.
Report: {"value": 280, "unit": "mmHg"}
